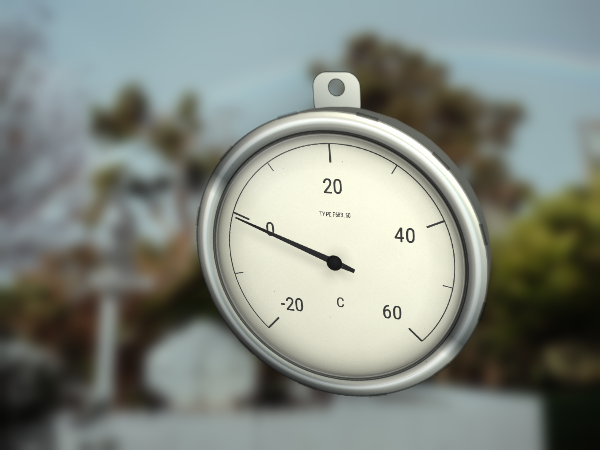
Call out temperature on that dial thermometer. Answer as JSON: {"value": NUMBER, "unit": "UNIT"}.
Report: {"value": 0, "unit": "°C"}
